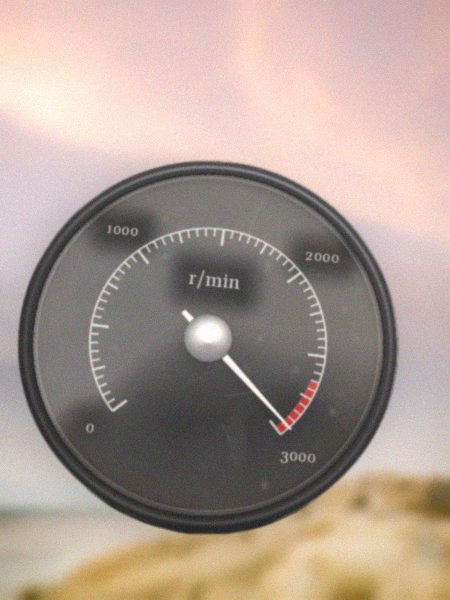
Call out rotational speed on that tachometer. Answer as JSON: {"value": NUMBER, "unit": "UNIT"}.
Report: {"value": 2950, "unit": "rpm"}
